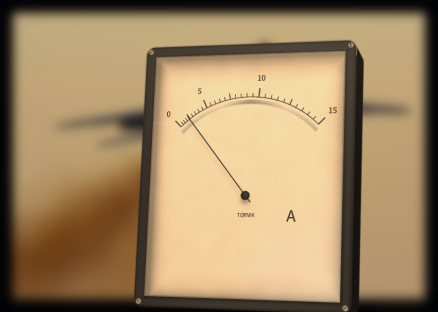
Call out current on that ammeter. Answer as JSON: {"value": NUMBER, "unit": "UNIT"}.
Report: {"value": 2.5, "unit": "A"}
